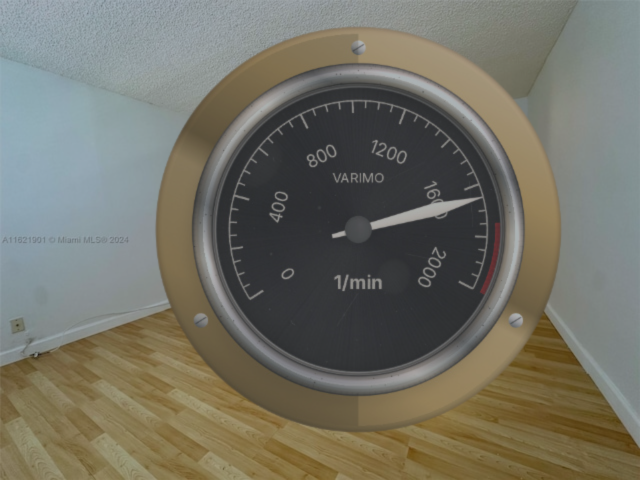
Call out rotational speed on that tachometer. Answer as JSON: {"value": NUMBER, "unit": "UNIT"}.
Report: {"value": 1650, "unit": "rpm"}
